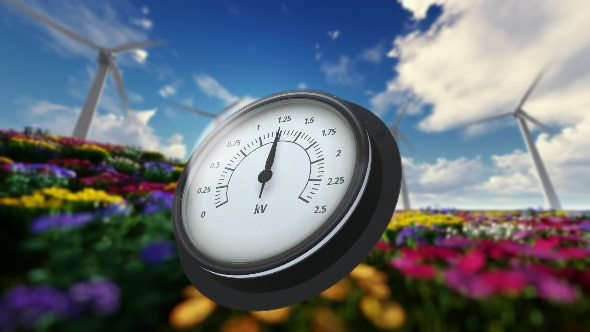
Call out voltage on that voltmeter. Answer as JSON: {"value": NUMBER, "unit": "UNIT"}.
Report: {"value": 1.25, "unit": "kV"}
